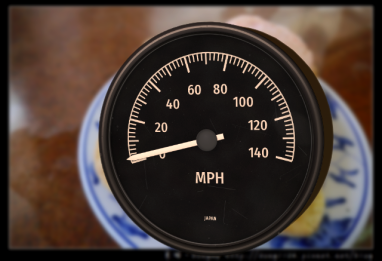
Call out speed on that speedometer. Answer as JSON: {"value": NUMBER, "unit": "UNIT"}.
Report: {"value": 2, "unit": "mph"}
